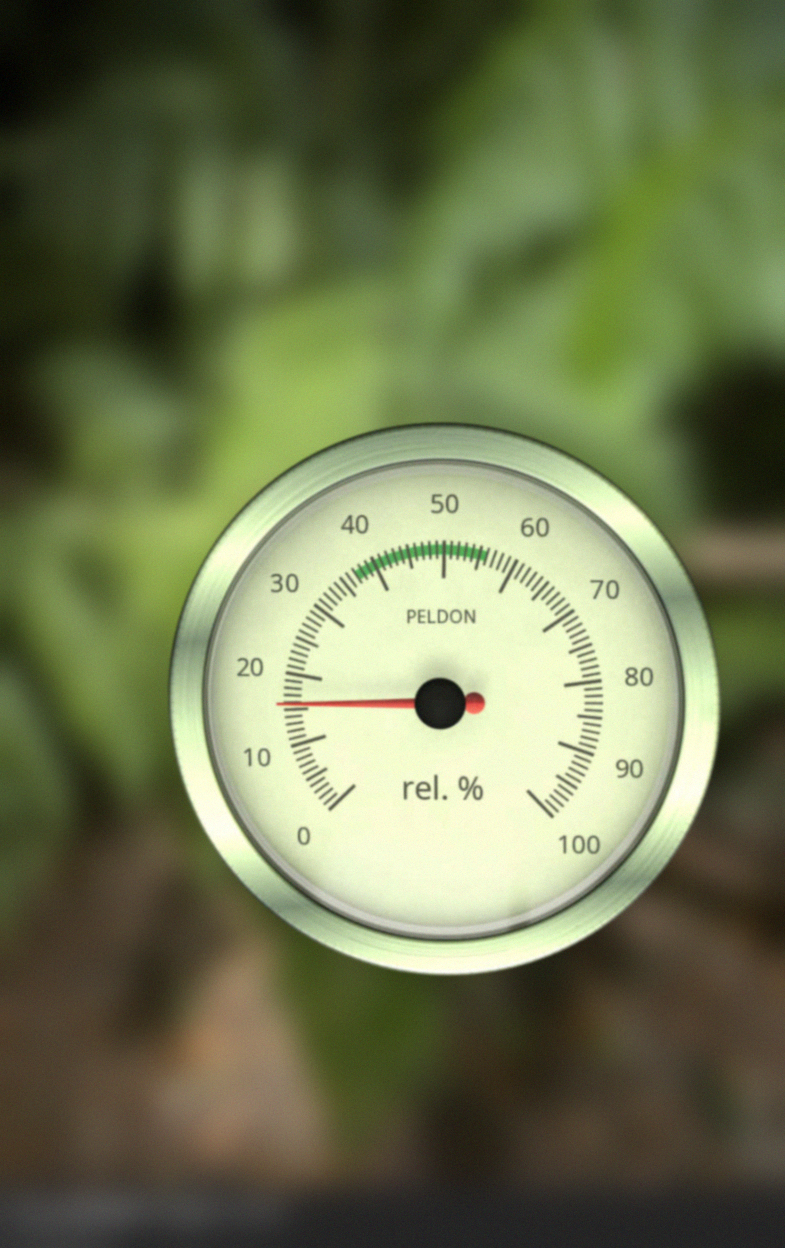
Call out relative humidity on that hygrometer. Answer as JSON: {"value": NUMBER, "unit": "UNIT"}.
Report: {"value": 16, "unit": "%"}
